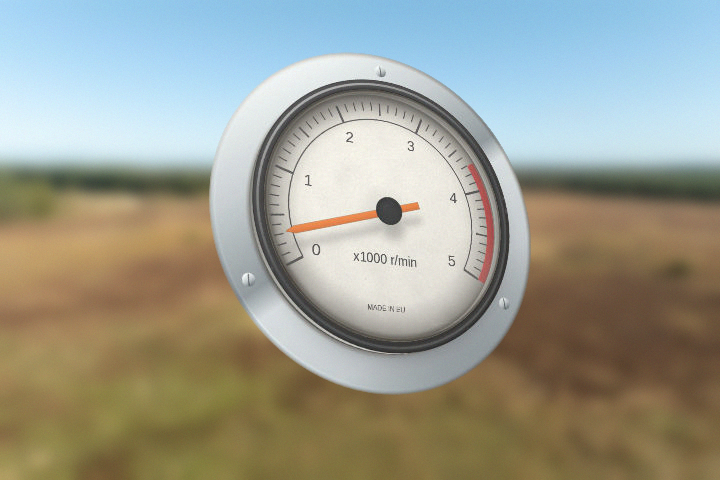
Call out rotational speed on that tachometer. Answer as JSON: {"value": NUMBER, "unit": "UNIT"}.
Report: {"value": 300, "unit": "rpm"}
